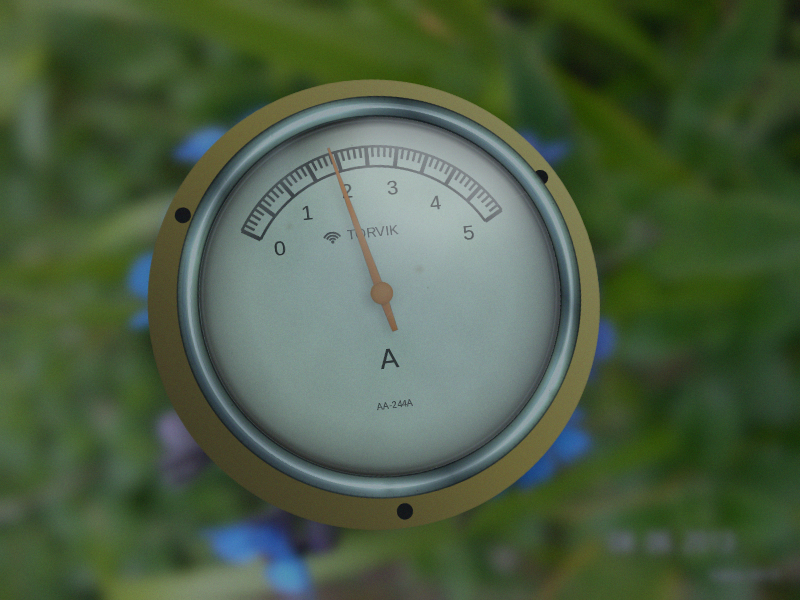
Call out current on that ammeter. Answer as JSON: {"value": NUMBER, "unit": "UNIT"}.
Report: {"value": 1.9, "unit": "A"}
